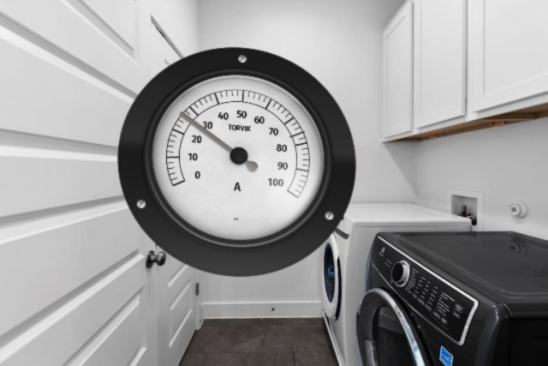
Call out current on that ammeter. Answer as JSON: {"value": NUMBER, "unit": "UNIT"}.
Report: {"value": 26, "unit": "A"}
